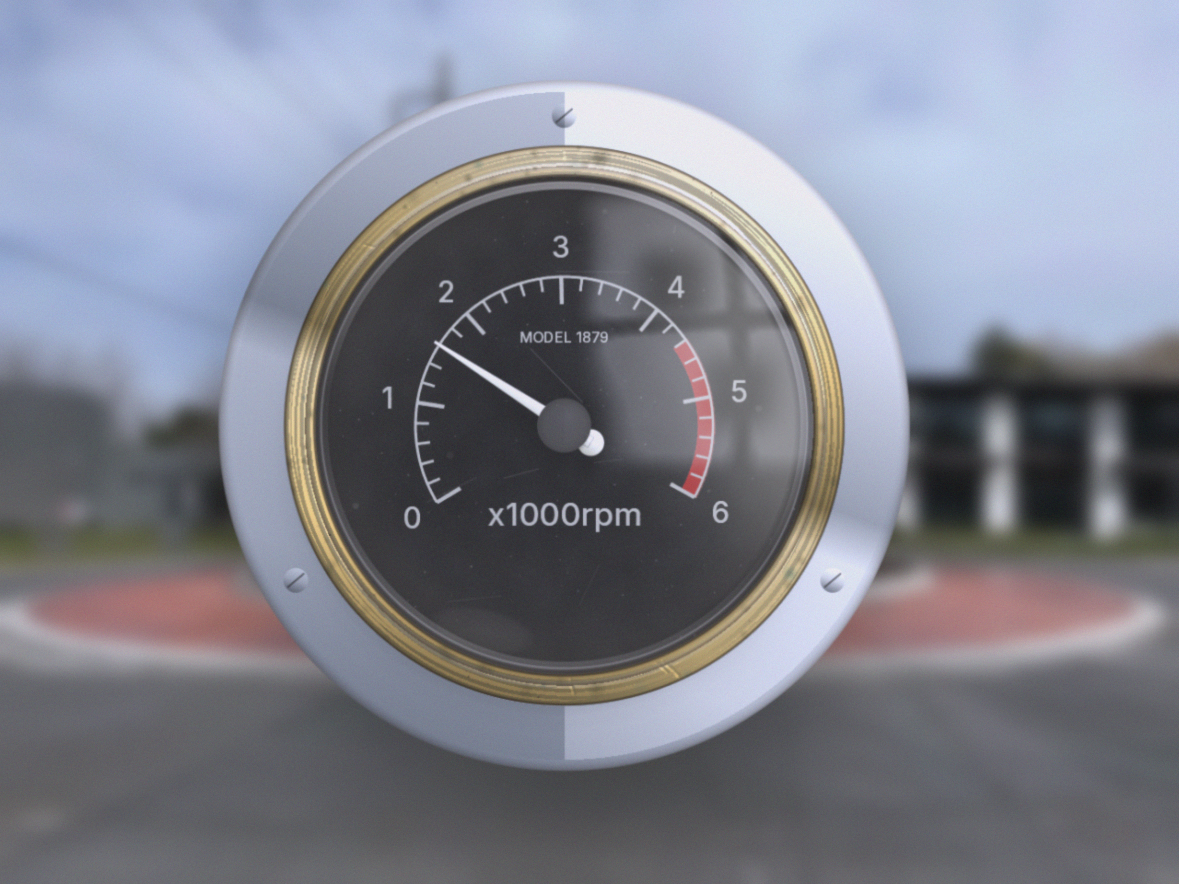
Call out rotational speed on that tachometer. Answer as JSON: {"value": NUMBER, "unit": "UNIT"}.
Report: {"value": 1600, "unit": "rpm"}
